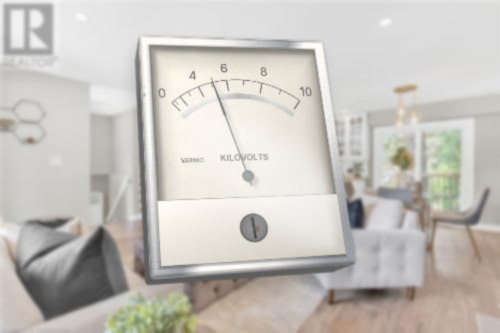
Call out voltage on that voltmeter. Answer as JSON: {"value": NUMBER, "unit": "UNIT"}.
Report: {"value": 5, "unit": "kV"}
